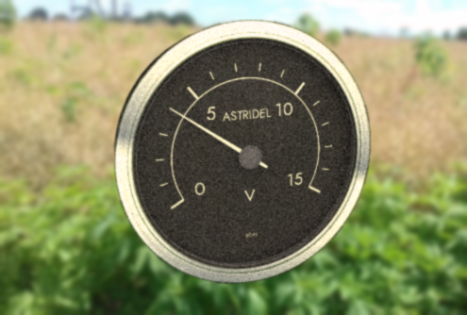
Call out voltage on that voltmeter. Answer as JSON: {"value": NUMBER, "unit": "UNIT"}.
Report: {"value": 4, "unit": "V"}
